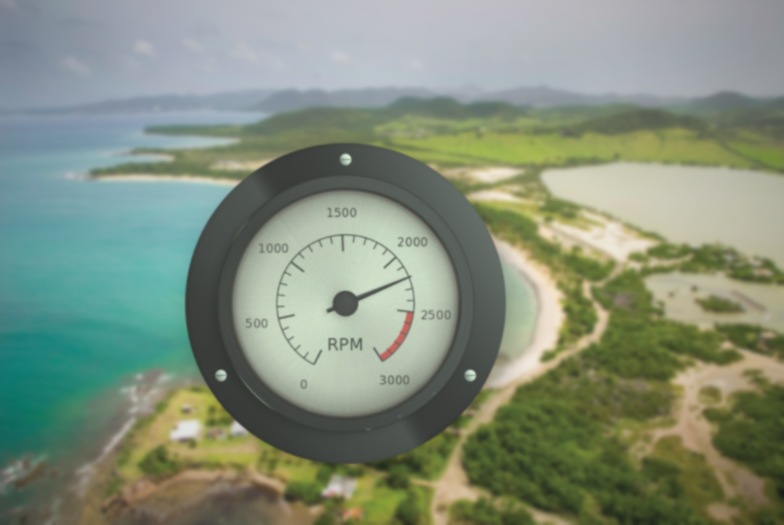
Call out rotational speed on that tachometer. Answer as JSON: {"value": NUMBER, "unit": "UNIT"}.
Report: {"value": 2200, "unit": "rpm"}
